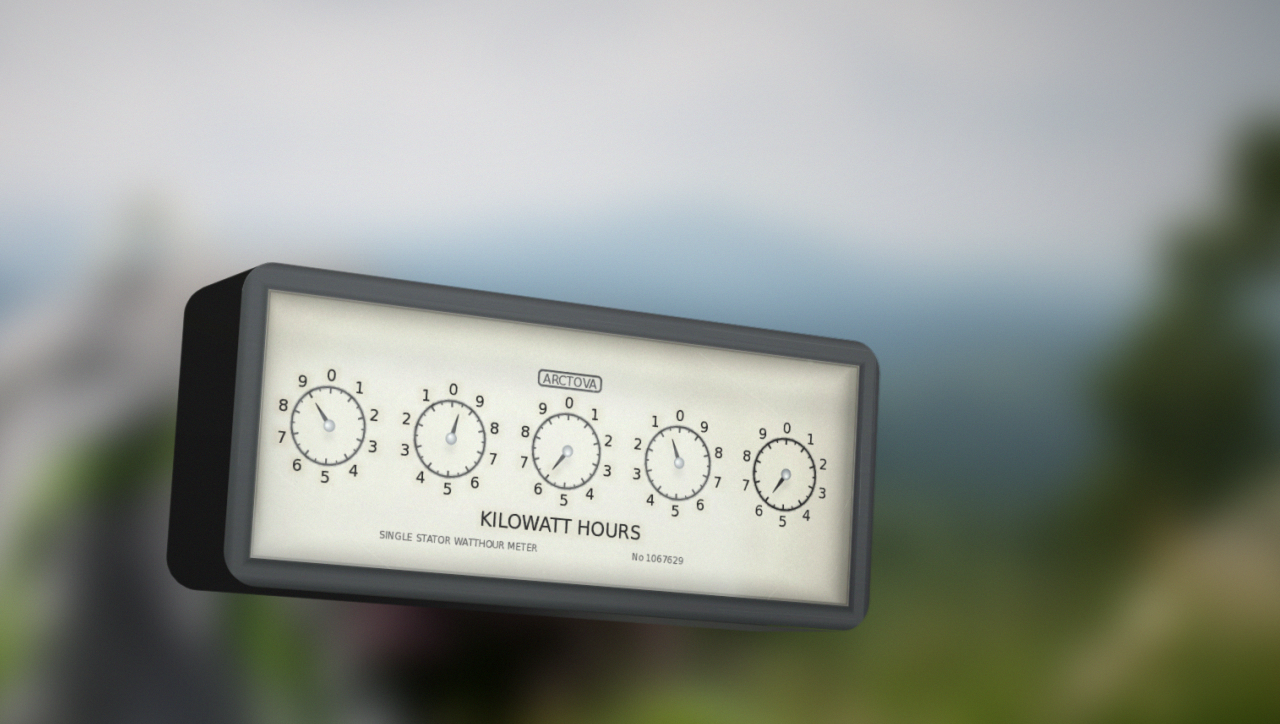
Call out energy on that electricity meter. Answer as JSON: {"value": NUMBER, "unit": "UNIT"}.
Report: {"value": 89606, "unit": "kWh"}
